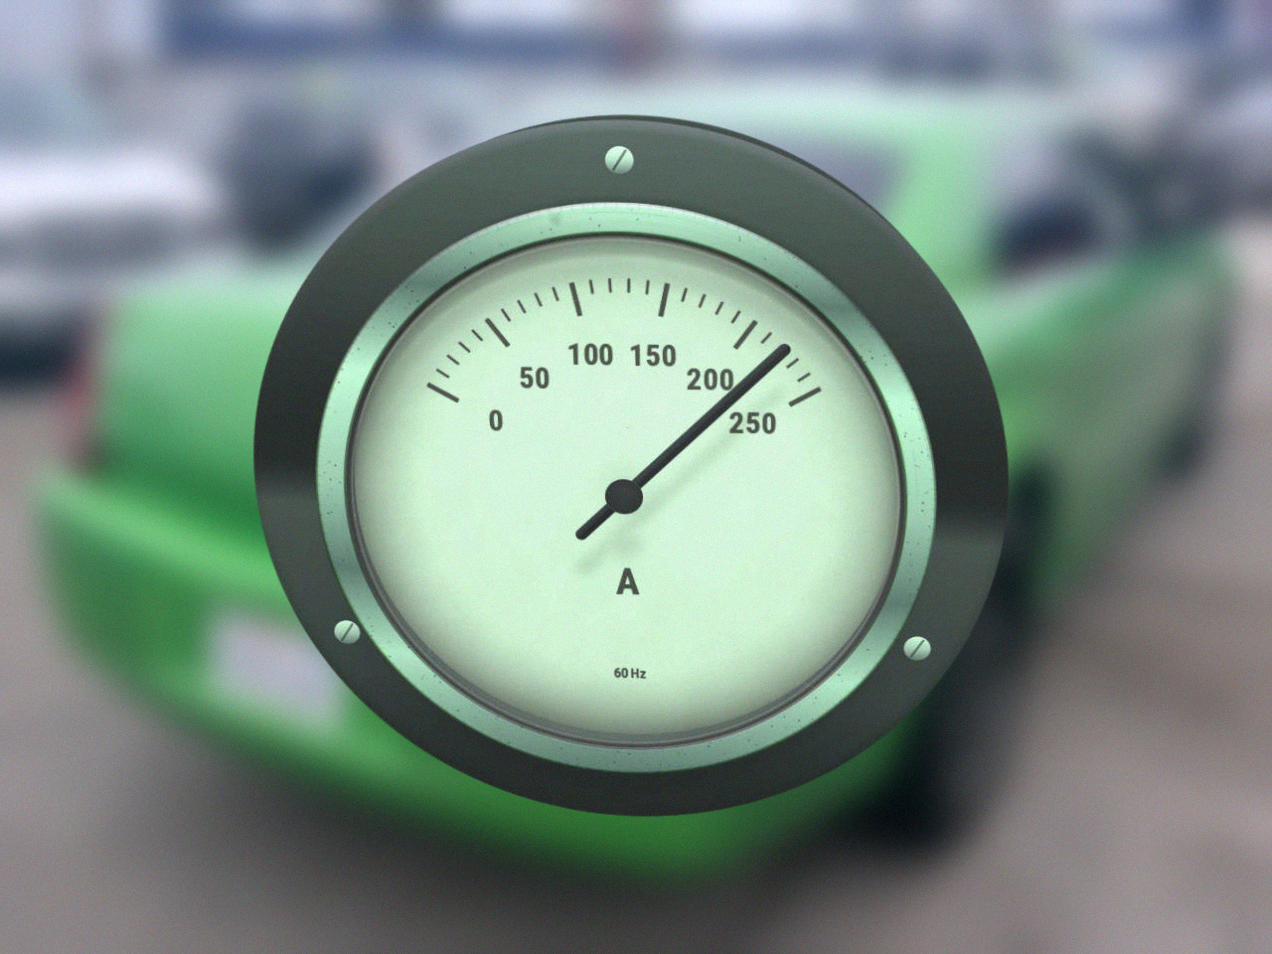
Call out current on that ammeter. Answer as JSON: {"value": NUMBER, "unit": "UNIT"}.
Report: {"value": 220, "unit": "A"}
